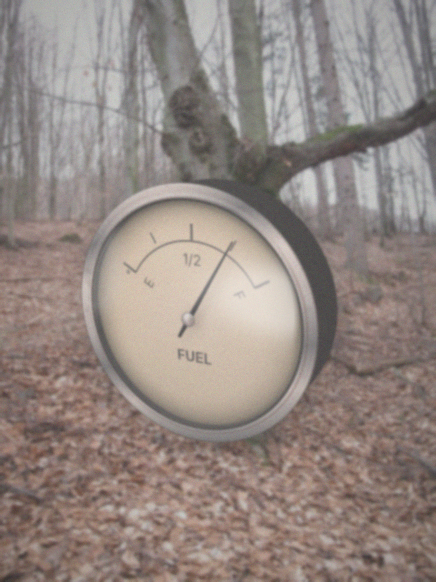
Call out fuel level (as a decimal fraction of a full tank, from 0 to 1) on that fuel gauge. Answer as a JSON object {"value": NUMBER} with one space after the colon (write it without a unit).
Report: {"value": 0.75}
